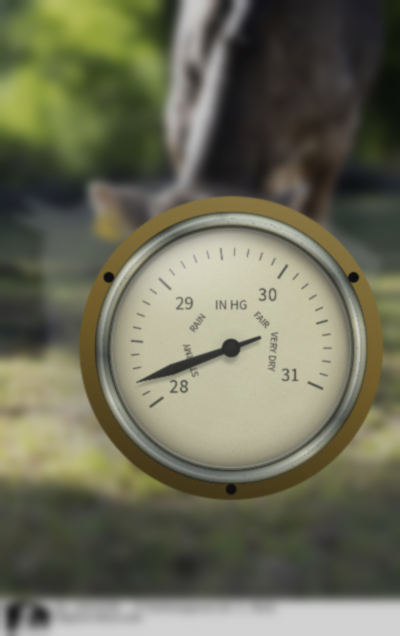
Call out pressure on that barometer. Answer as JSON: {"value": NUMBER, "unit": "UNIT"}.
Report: {"value": 28.2, "unit": "inHg"}
